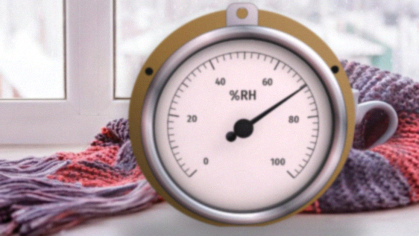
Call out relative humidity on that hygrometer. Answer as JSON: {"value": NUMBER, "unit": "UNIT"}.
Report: {"value": 70, "unit": "%"}
